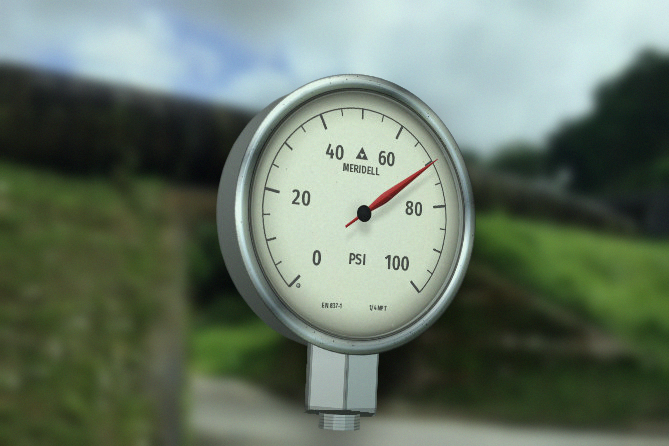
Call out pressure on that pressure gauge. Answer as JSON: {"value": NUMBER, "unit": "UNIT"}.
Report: {"value": 70, "unit": "psi"}
